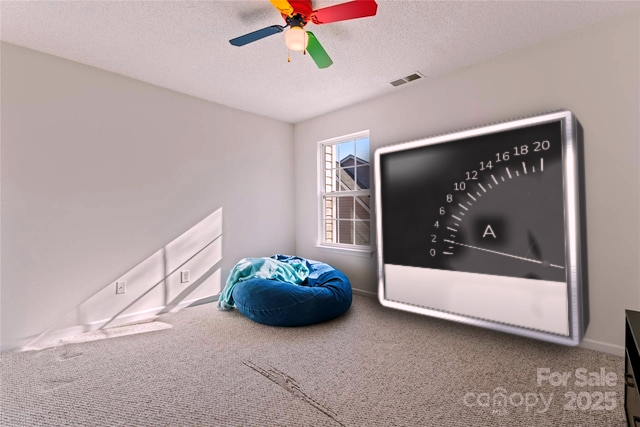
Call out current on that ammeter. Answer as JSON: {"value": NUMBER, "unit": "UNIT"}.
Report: {"value": 2, "unit": "A"}
